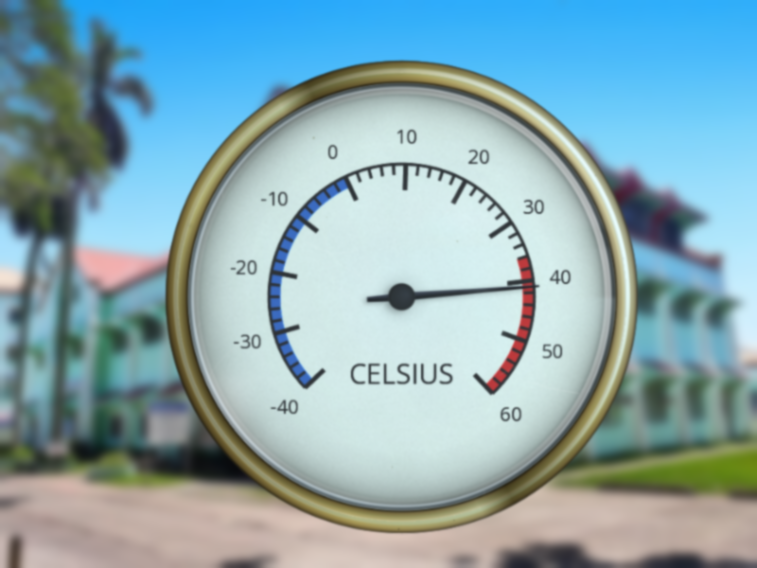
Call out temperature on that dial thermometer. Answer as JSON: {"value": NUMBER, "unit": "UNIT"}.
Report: {"value": 41, "unit": "°C"}
